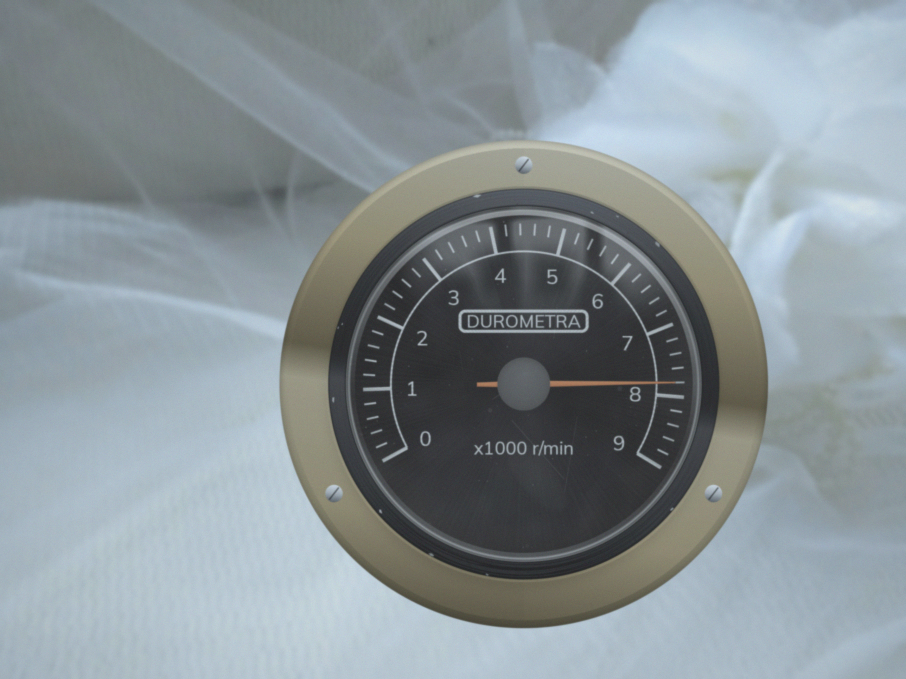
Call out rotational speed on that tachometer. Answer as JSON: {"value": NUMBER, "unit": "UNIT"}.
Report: {"value": 7800, "unit": "rpm"}
